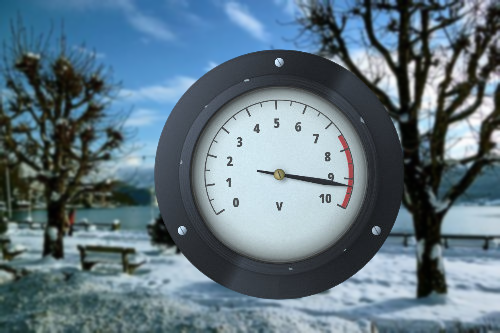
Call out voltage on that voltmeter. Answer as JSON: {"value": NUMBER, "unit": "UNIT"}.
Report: {"value": 9.25, "unit": "V"}
